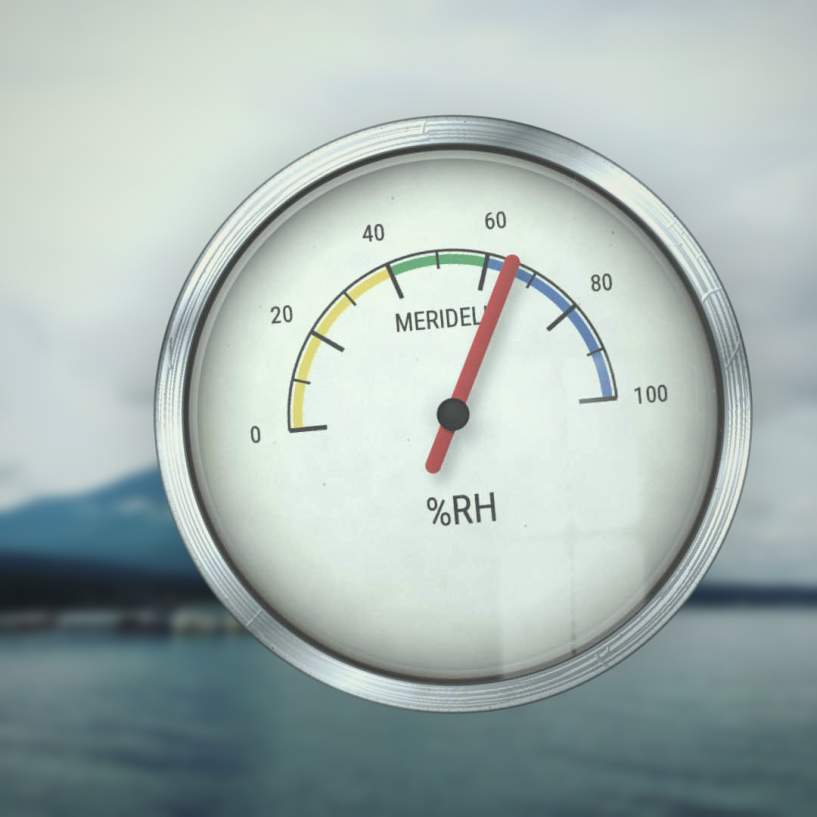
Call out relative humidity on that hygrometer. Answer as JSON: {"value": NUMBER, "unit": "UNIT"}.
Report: {"value": 65, "unit": "%"}
